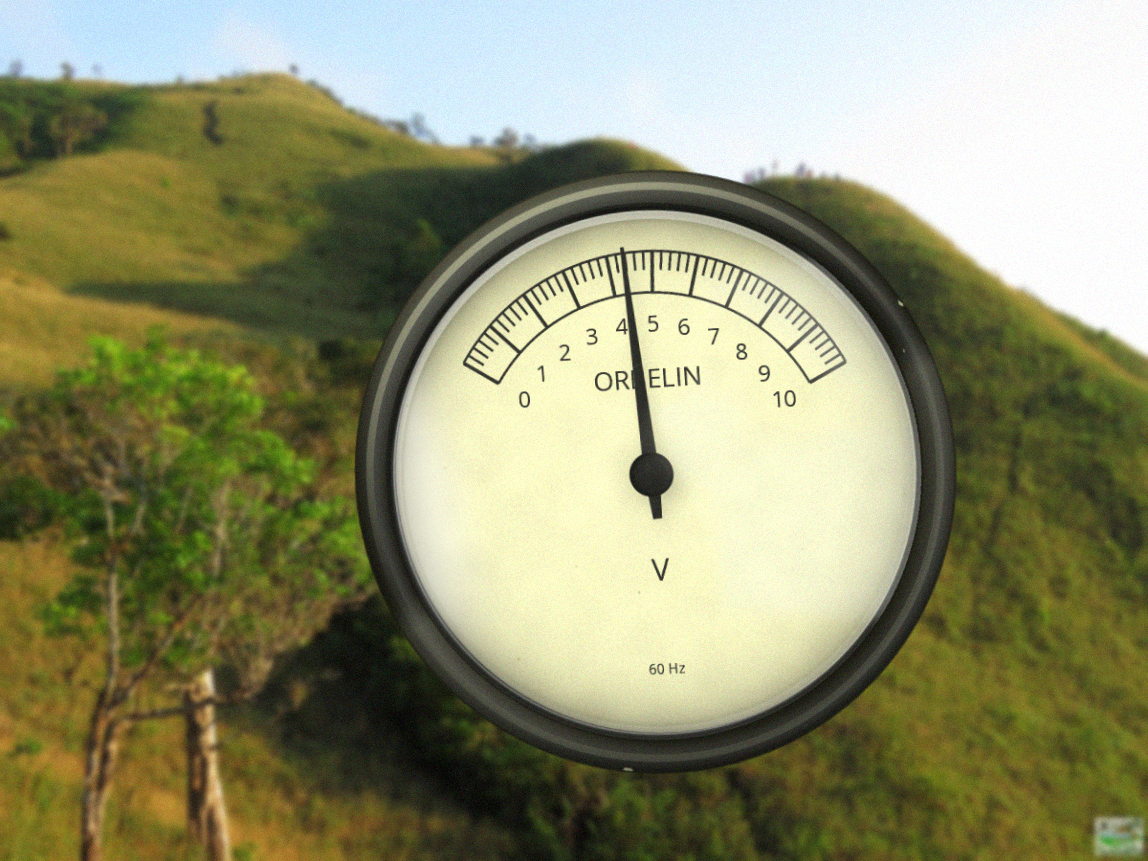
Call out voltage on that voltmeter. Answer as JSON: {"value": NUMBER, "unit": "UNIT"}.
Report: {"value": 4.4, "unit": "V"}
